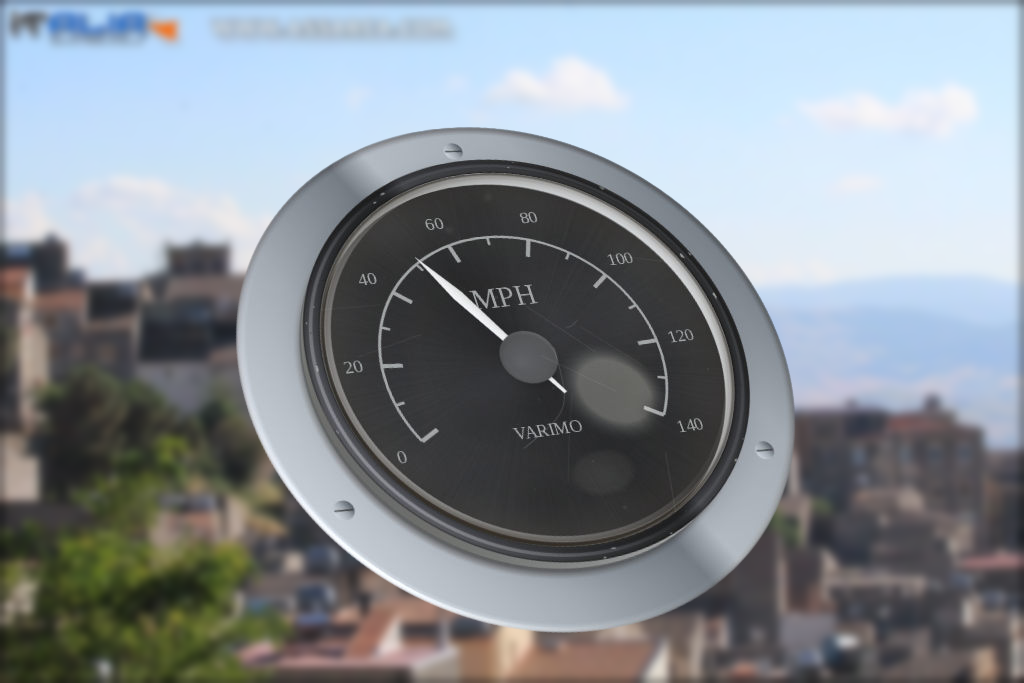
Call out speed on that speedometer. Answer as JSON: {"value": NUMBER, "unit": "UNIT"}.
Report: {"value": 50, "unit": "mph"}
